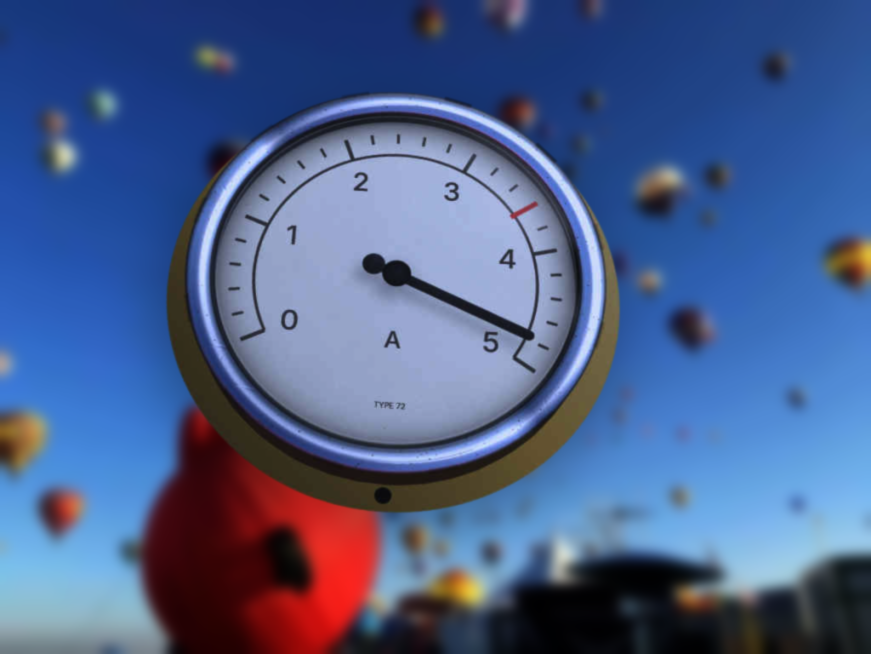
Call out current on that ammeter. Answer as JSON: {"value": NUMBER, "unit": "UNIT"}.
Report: {"value": 4.8, "unit": "A"}
